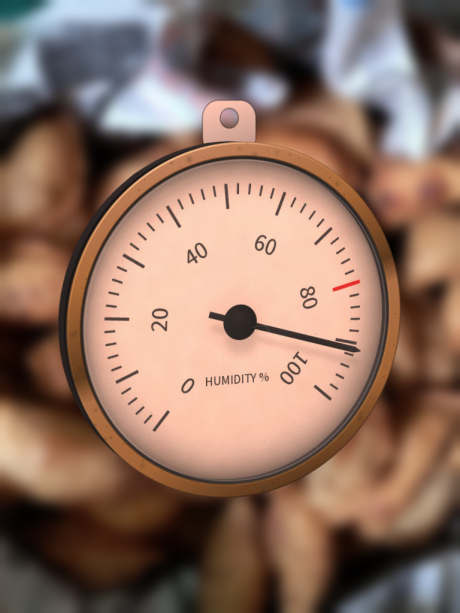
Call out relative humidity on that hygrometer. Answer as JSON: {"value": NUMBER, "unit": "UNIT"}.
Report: {"value": 91, "unit": "%"}
